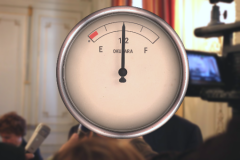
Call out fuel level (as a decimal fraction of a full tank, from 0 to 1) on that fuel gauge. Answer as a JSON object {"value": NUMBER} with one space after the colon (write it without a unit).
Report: {"value": 0.5}
